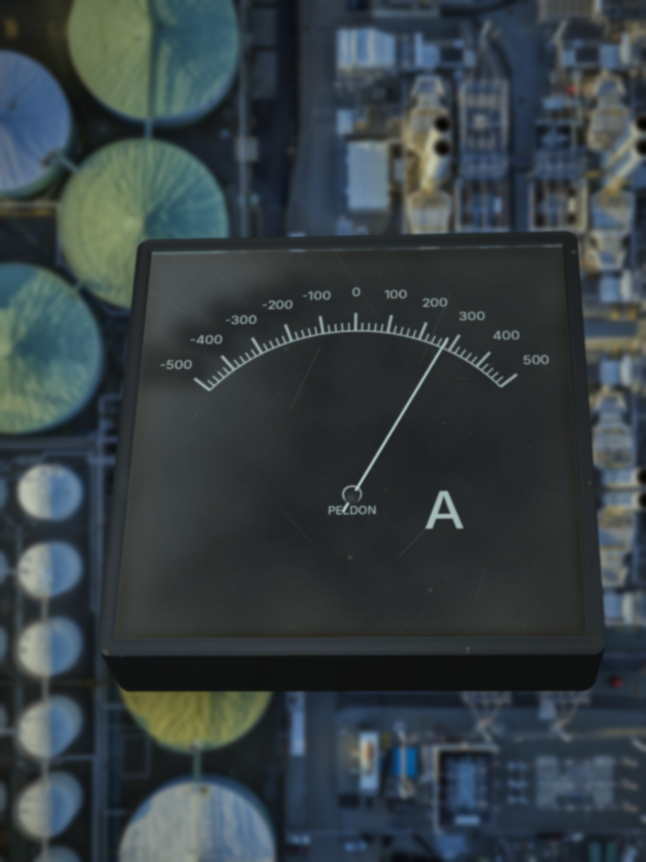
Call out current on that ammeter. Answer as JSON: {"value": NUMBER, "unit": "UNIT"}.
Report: {"value": 280, "unit": "A"}
